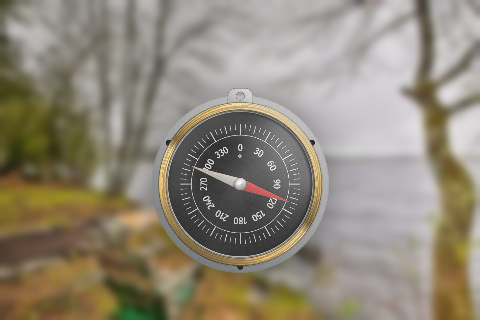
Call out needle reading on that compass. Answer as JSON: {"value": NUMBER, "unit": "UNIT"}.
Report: {"value": 110, "unit": "°"}
